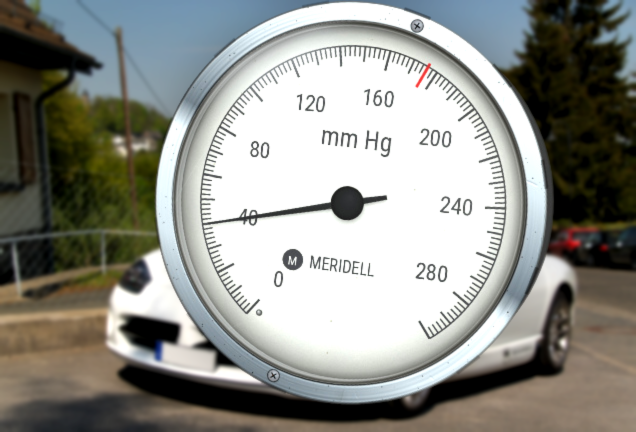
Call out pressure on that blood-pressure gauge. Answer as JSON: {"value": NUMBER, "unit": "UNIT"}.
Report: {"value": 40, "unit": "mmHg"}
